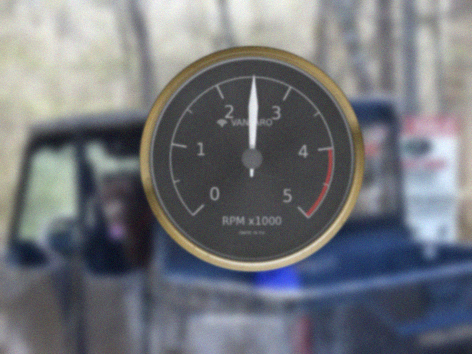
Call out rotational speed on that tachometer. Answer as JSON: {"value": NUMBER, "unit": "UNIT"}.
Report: {"value": 2500, "unit": "rpm"}
